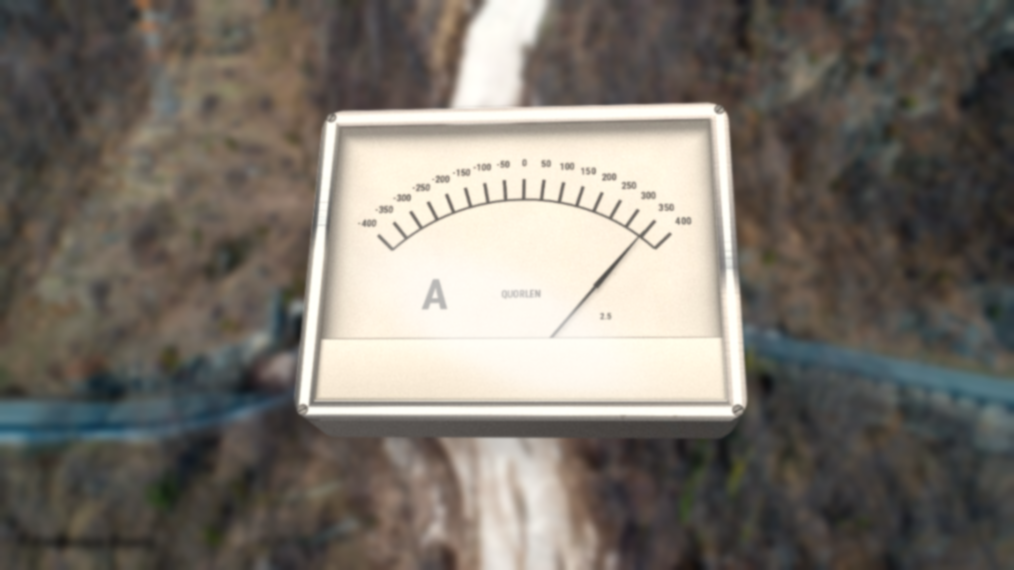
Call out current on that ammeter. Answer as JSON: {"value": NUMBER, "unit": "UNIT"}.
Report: {"value": 350, "unit": "A"}
